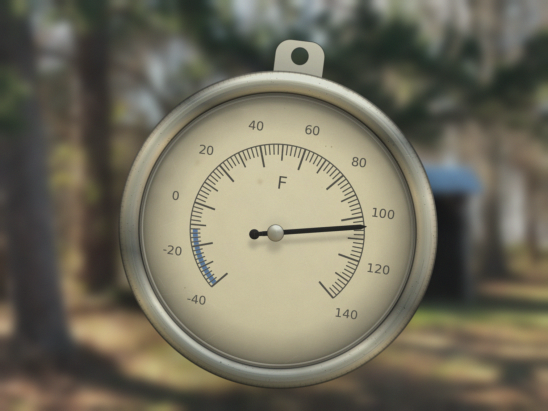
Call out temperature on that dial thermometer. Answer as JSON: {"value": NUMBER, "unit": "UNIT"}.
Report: {"value": 104, "unit": "°F"}
